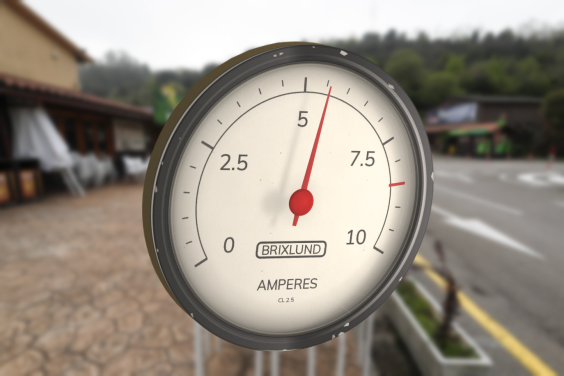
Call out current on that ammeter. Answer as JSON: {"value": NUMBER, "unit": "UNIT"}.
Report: {"value": 5.5, "unit": "A"}
